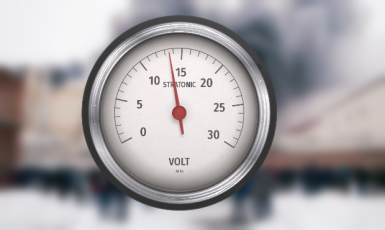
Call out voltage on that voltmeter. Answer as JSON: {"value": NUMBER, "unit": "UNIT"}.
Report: {"value": 13.5, "unit": "V"}
